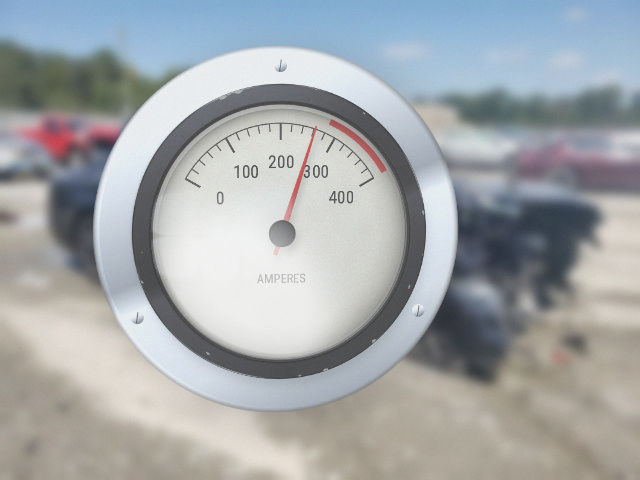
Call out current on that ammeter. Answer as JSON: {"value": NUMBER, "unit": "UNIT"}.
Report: {"value": 260, "unit": "A"}
